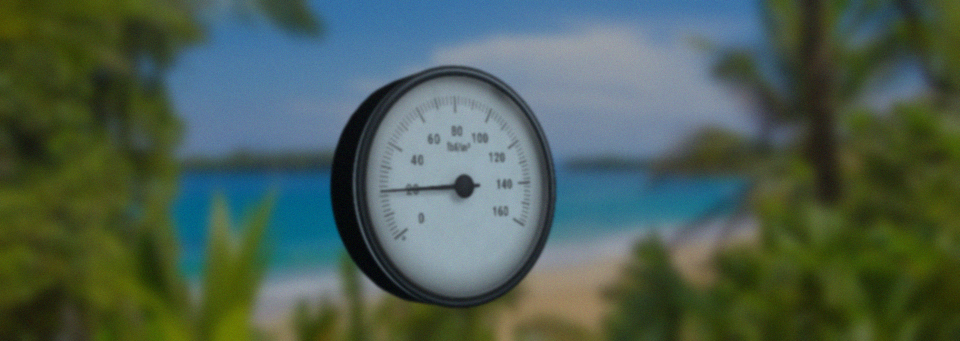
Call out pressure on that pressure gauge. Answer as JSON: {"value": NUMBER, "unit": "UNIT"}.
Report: {"value": 20, "unit": "psi"}
